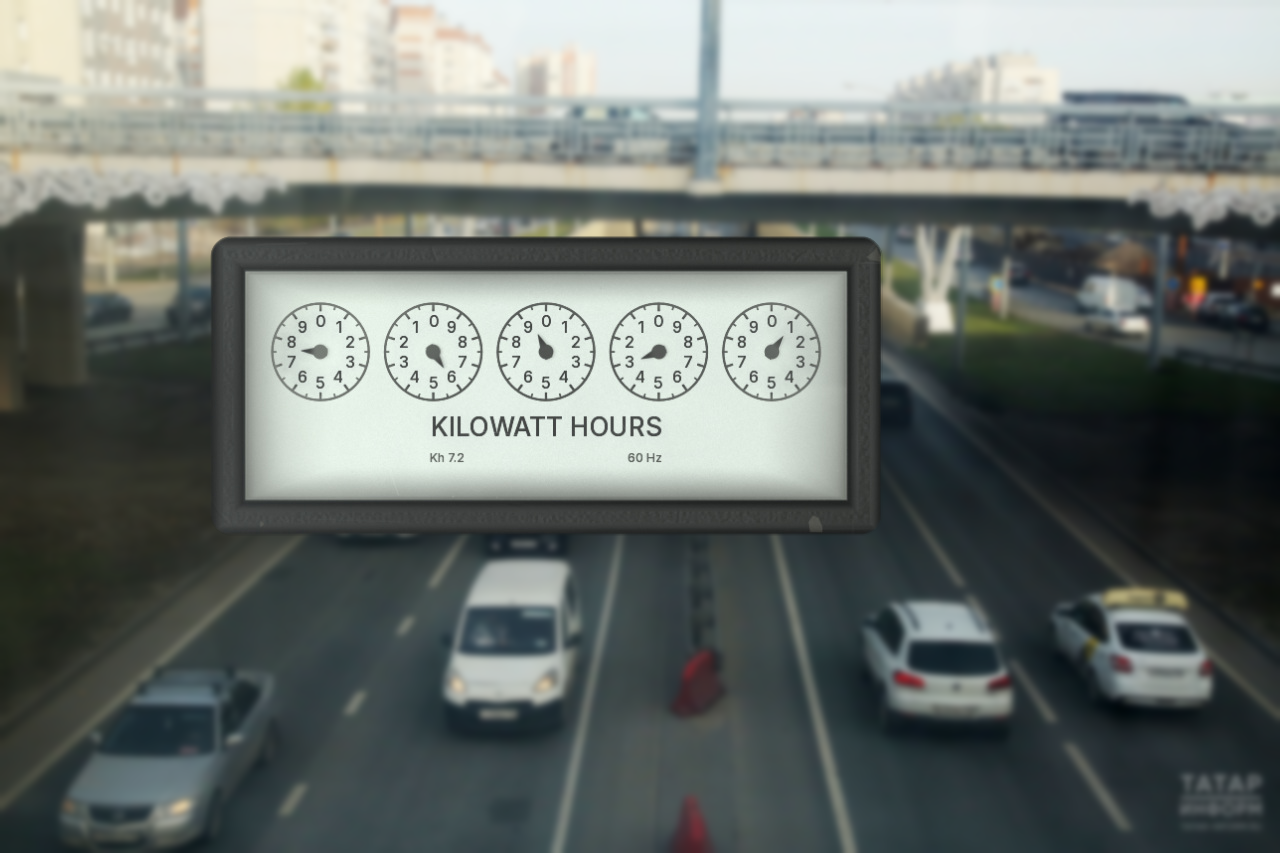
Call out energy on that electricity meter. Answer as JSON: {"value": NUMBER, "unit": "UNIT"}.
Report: {"value": 75931, "unit": "kWh"}
